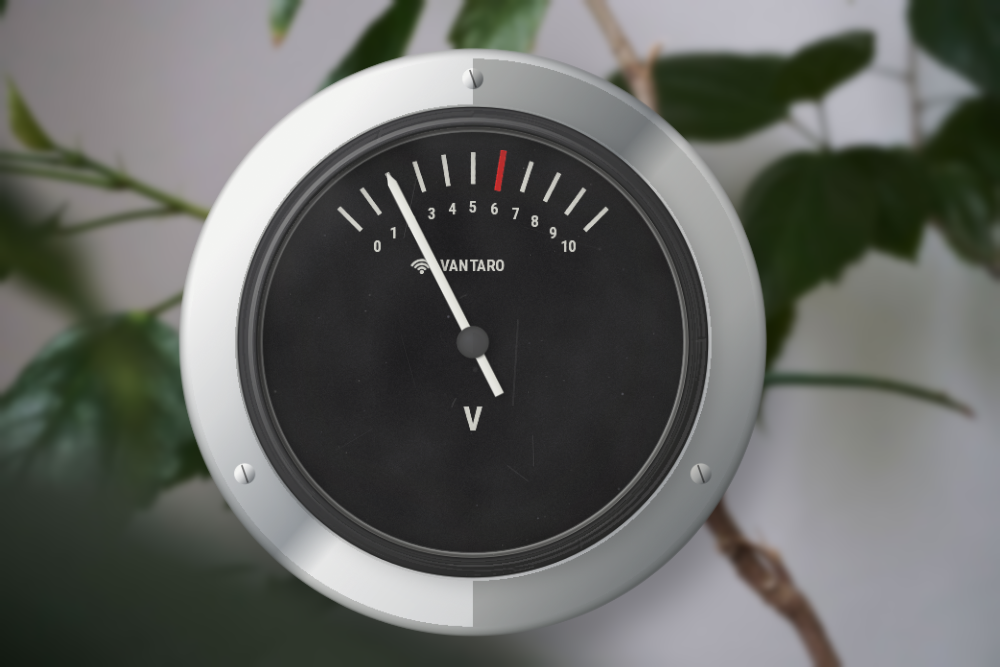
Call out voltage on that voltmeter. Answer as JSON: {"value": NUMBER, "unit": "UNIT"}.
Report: {"value": 2, "unit": "V"}
